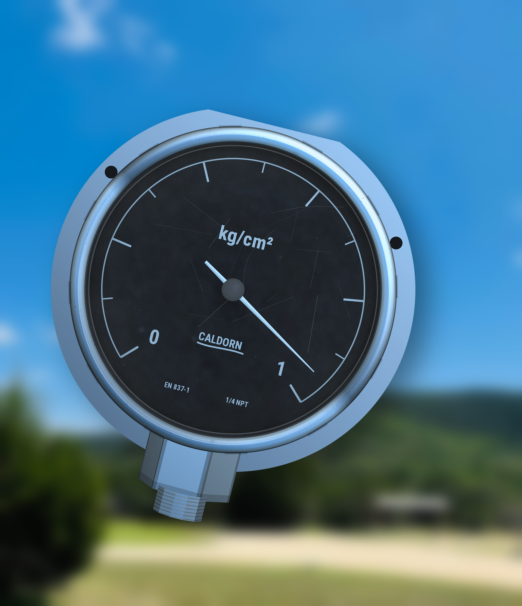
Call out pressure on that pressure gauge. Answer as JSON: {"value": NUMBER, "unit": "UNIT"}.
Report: {"value": 0.95, "unit": "kg/cm²"}
